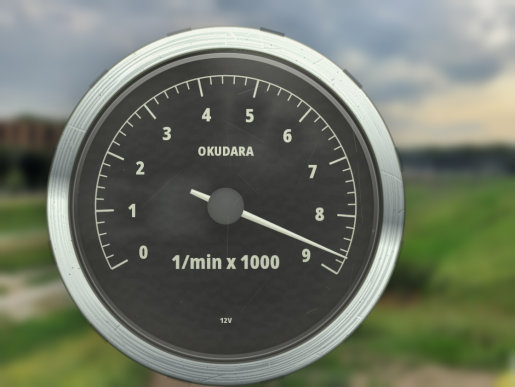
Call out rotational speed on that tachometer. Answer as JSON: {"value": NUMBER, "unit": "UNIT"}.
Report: {"value": 8700, "unit": "rpm"}
